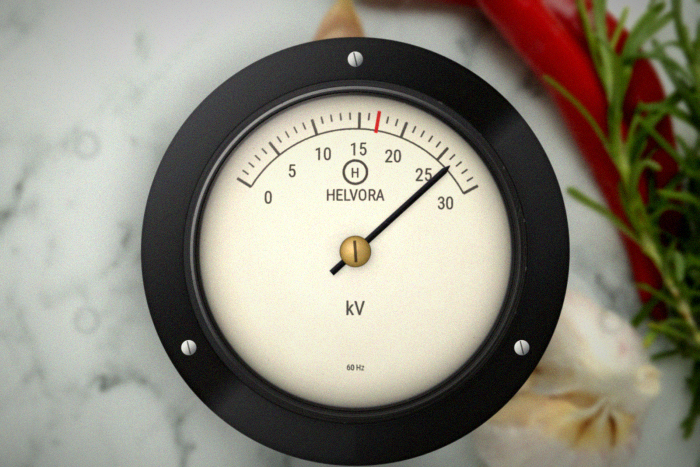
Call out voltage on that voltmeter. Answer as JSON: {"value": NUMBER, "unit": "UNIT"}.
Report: {"value": 26.5, "unit": "kV"}
